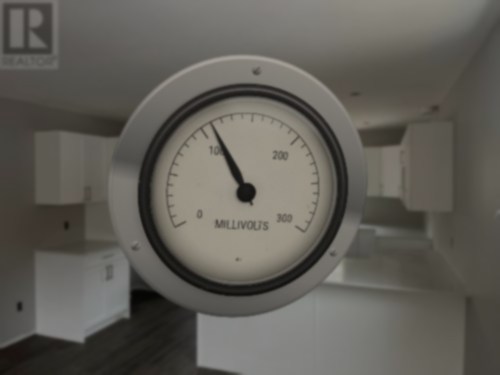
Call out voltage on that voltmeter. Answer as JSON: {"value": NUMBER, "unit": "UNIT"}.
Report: {"value": 110, "unit": "mV"}
